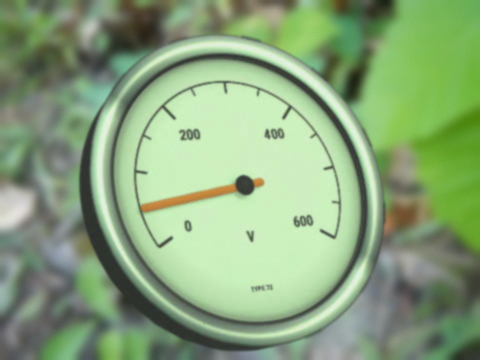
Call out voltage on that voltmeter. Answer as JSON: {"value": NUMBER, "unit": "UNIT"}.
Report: {"value": 50, "unit": "V"}
